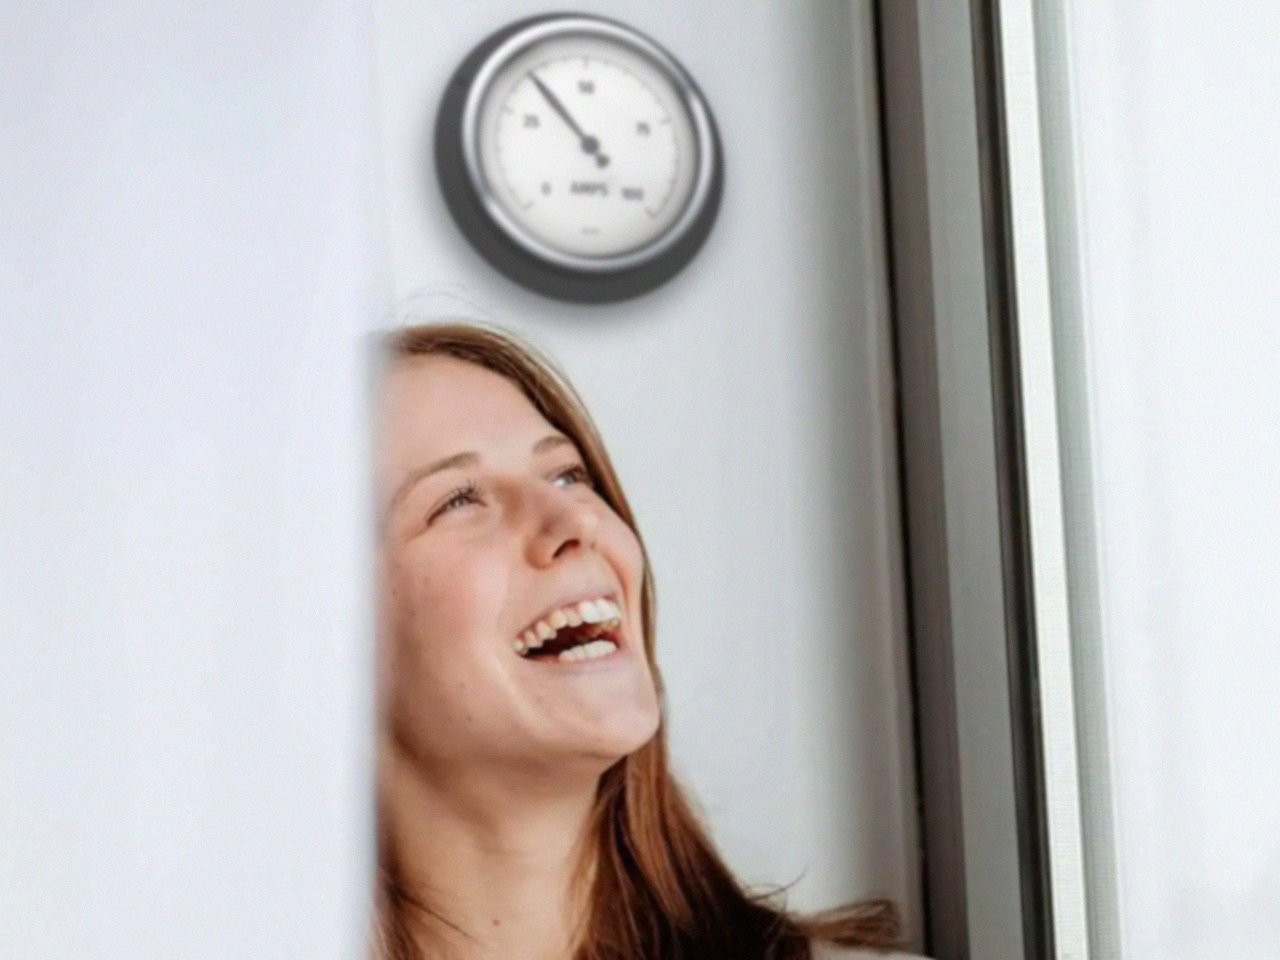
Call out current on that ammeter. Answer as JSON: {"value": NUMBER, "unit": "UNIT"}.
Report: {"value": 35, "unit": "A"}
